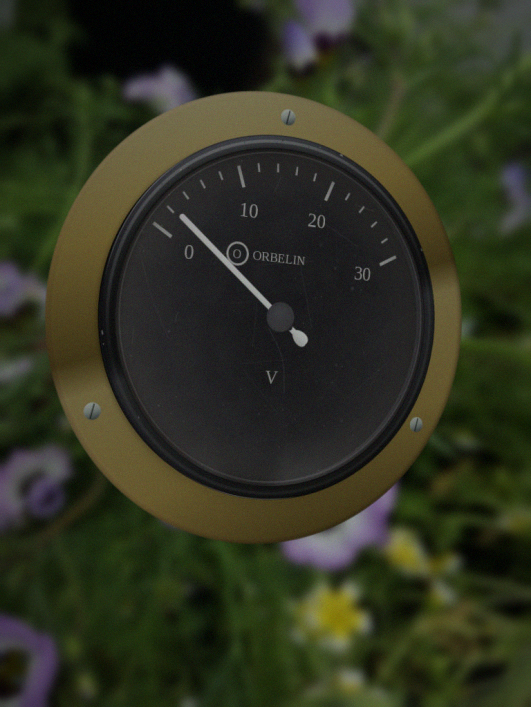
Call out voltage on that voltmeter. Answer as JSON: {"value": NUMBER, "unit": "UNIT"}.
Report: {"value": 2, "unit": "V"}
